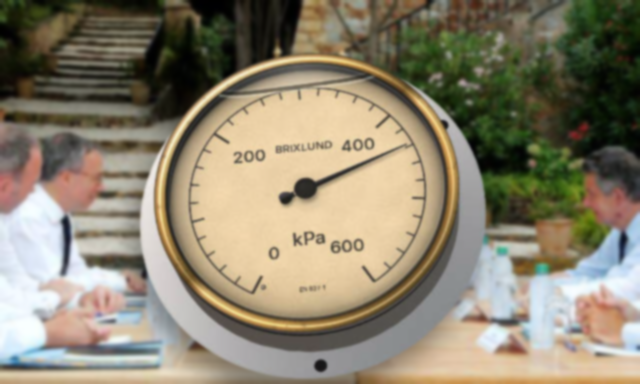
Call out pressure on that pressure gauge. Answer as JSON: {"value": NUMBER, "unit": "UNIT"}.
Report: {"value": 440, "unit": "kPa"}
